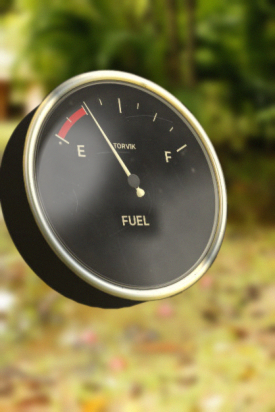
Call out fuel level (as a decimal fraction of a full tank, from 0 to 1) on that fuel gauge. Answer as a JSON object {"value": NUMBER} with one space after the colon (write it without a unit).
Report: {"value": 0.25}
